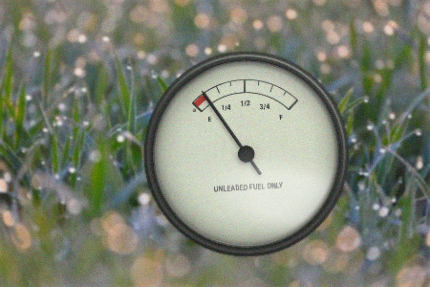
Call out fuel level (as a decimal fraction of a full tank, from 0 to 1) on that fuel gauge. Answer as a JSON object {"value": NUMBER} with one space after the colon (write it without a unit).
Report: {"value": 0.125}
